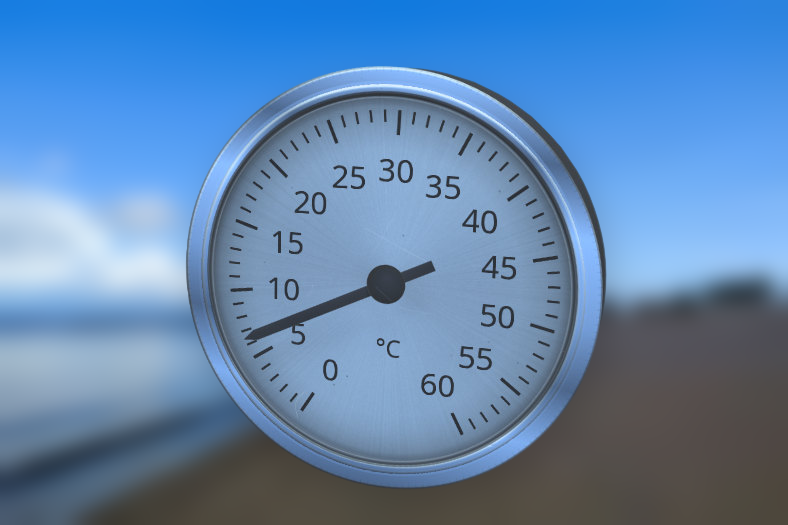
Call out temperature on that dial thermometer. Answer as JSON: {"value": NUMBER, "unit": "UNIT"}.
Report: {"value": 6.5, "unit": "°C"}
